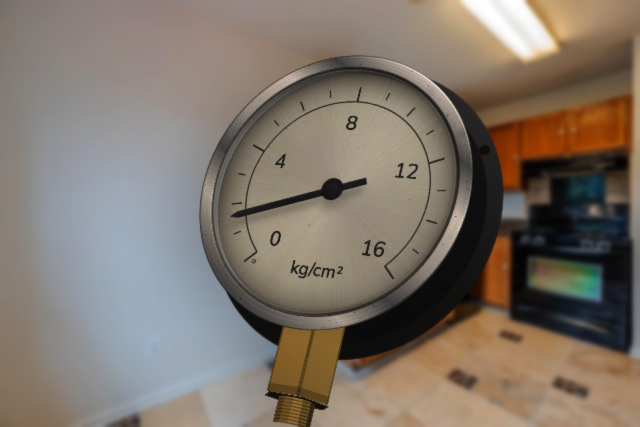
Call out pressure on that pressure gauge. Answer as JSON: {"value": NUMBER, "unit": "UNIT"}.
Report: {"value": 1.5, "unit": "kg/cm²"}
